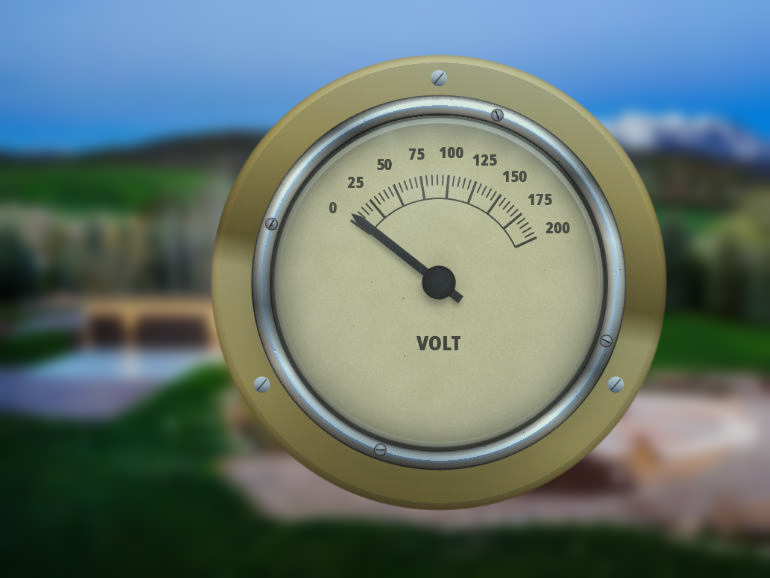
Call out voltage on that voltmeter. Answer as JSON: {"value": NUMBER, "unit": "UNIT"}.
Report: {"value": 5, "unit": "V"}
